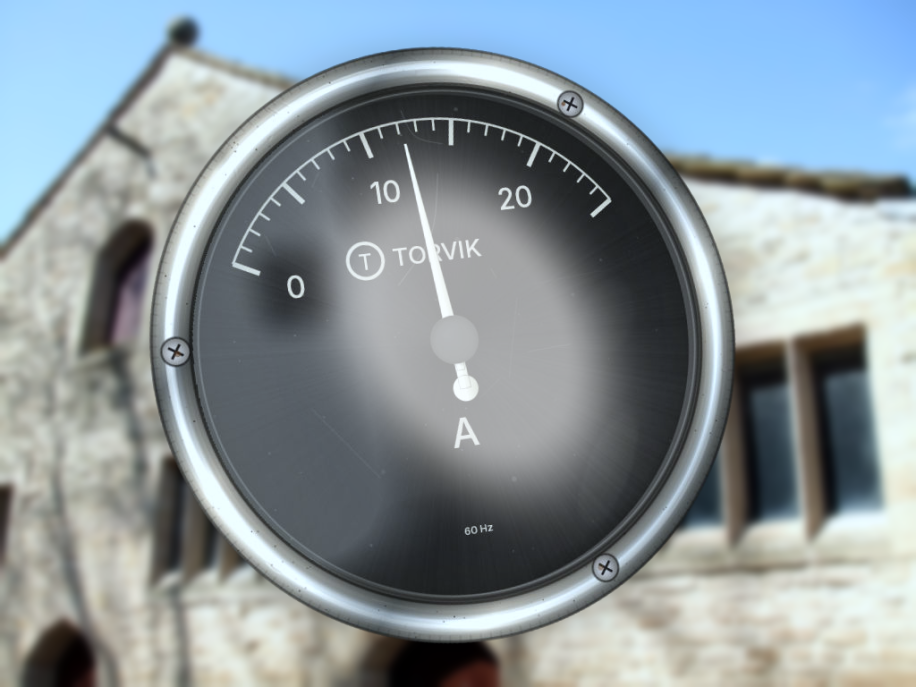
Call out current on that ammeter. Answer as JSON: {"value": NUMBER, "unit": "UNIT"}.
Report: {"value": 12, "unit": "A"}
